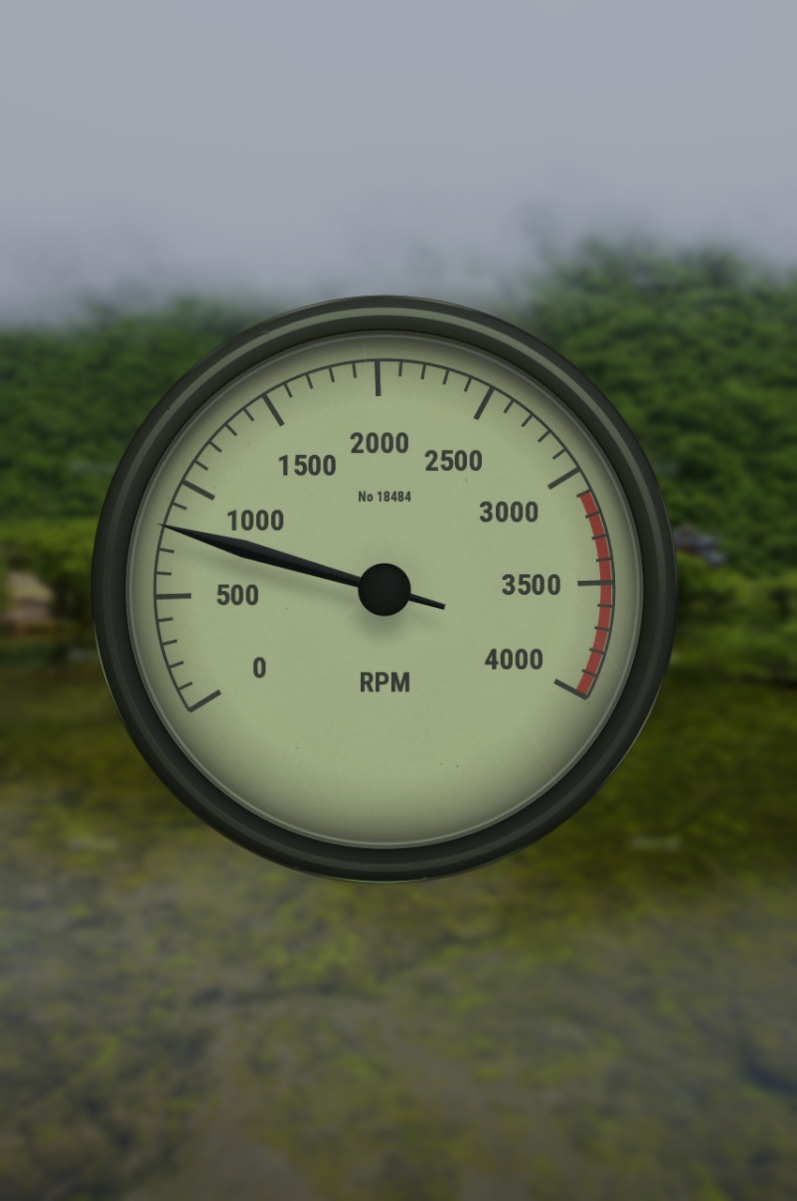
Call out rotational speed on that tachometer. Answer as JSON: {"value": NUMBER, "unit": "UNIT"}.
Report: {"value": 800, "unit": "rpm"}
